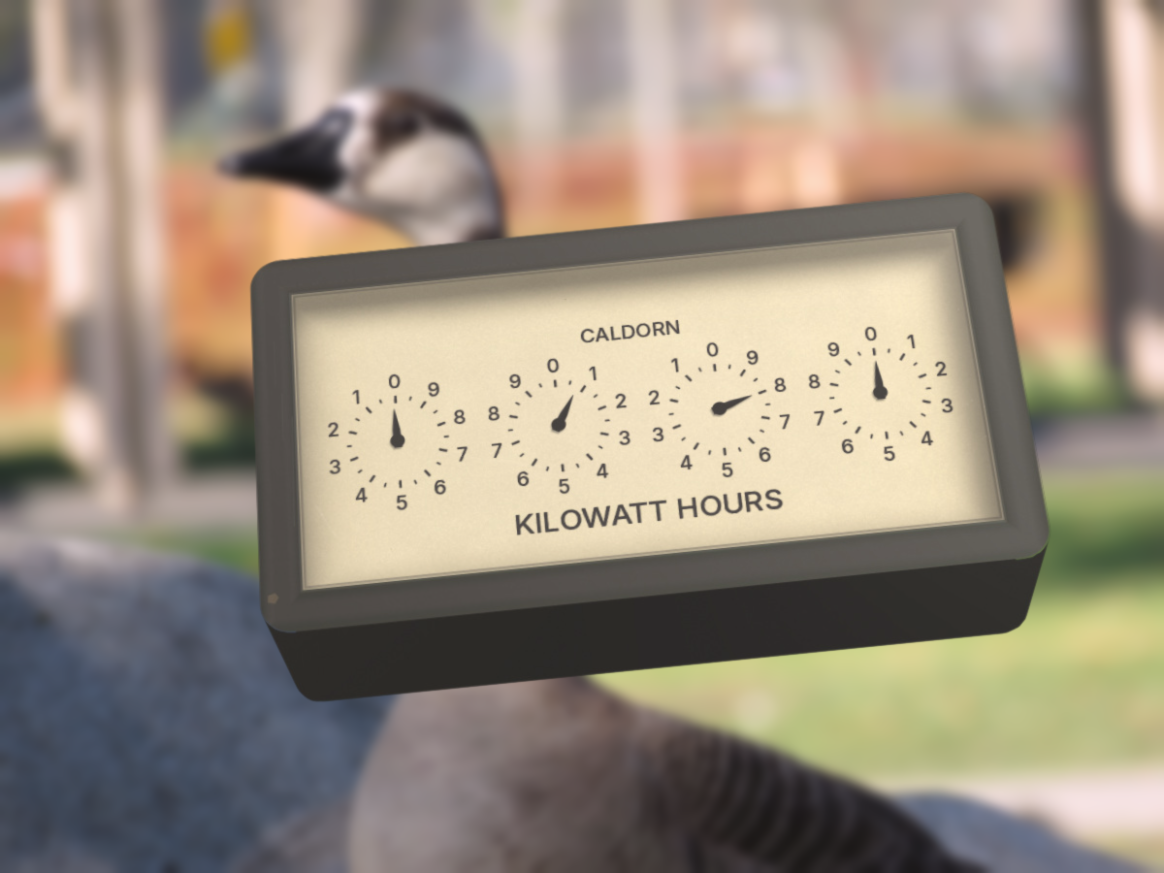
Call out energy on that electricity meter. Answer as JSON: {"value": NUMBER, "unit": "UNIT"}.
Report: {"value": 80, "unit": "kWh"}
